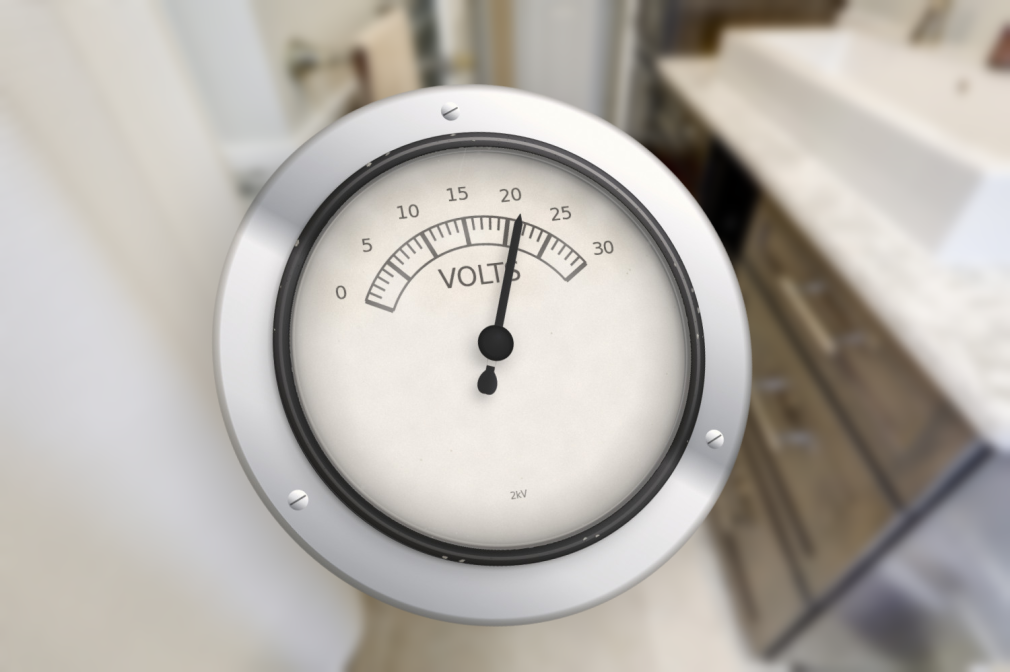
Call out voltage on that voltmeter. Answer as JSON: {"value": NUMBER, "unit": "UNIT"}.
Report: {"value": 21, "unit": "V"}
